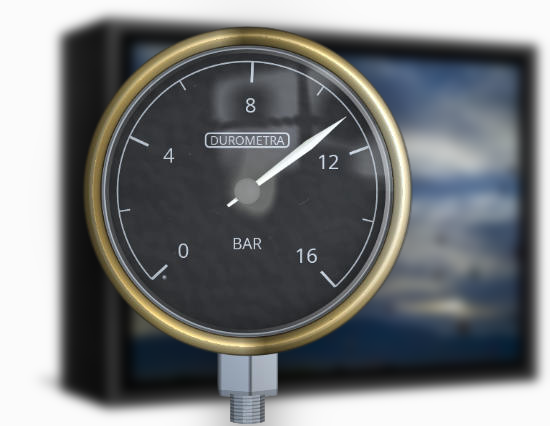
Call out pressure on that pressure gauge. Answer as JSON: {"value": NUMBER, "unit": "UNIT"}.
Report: {"value": 11, "unit": "bar"}
